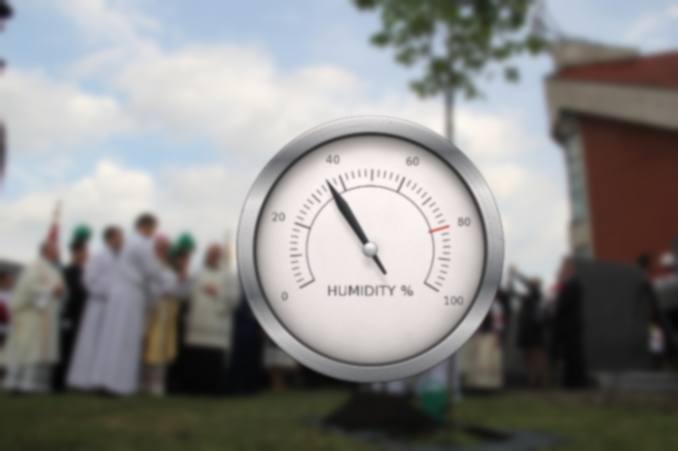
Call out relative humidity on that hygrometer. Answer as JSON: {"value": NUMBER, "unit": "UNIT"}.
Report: {"value": 36, "unit": "%"}
